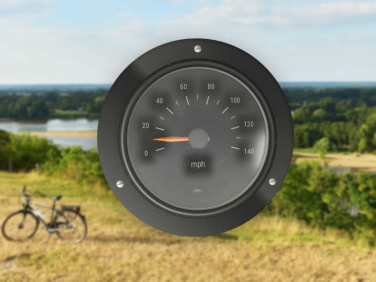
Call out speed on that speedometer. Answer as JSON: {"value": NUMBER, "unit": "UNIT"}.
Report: {"value": 10, "unit": "mph"}
